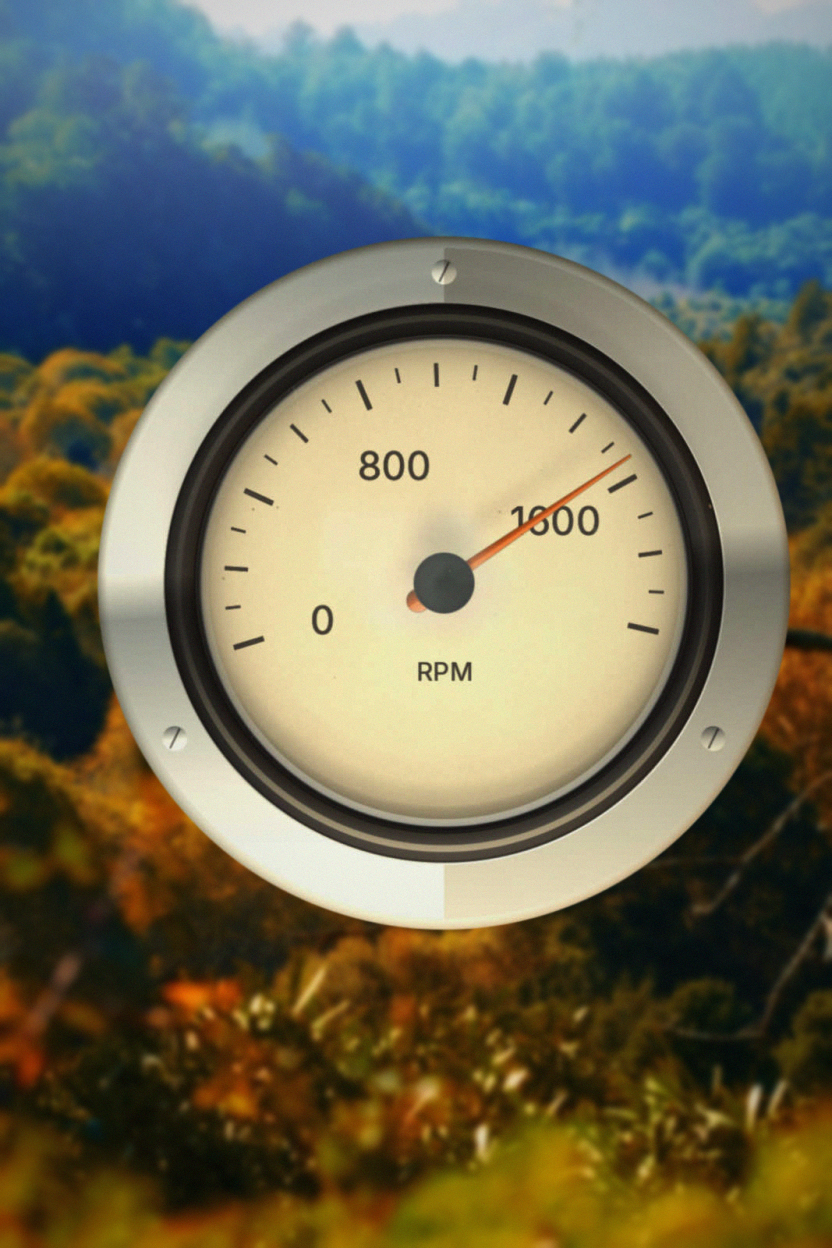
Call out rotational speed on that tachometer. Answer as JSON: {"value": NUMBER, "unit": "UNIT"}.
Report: {"value": 1550, "unit": "rpm"}
